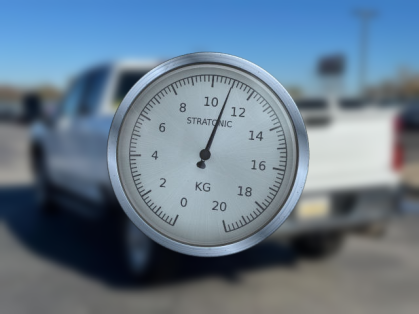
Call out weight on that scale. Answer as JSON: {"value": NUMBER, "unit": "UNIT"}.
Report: {"value": 11, "unit": "kg"}
